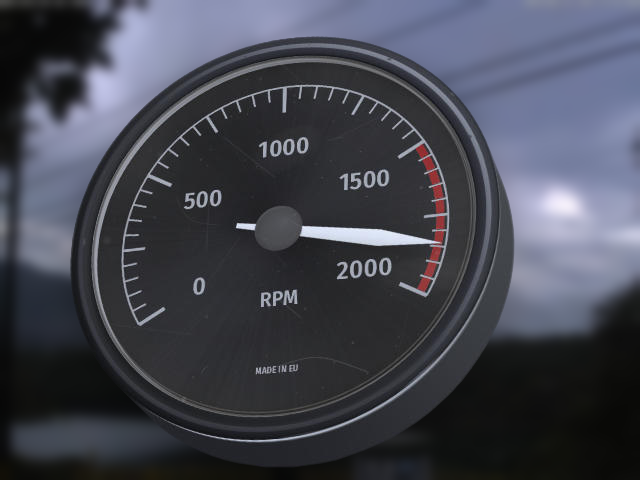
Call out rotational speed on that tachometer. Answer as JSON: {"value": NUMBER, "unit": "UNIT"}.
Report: {"value": 1850, "unit": "rpm"}
